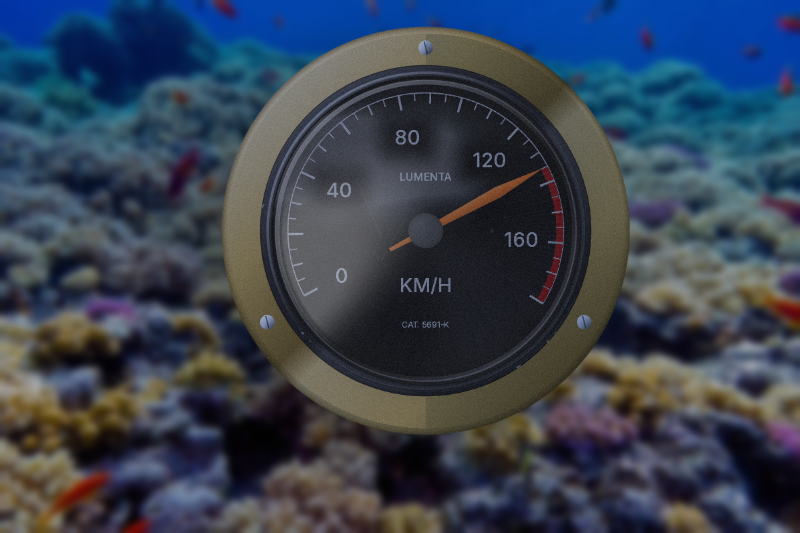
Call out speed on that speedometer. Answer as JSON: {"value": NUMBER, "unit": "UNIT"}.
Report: {"value": 135, "unit": "km/h"}
